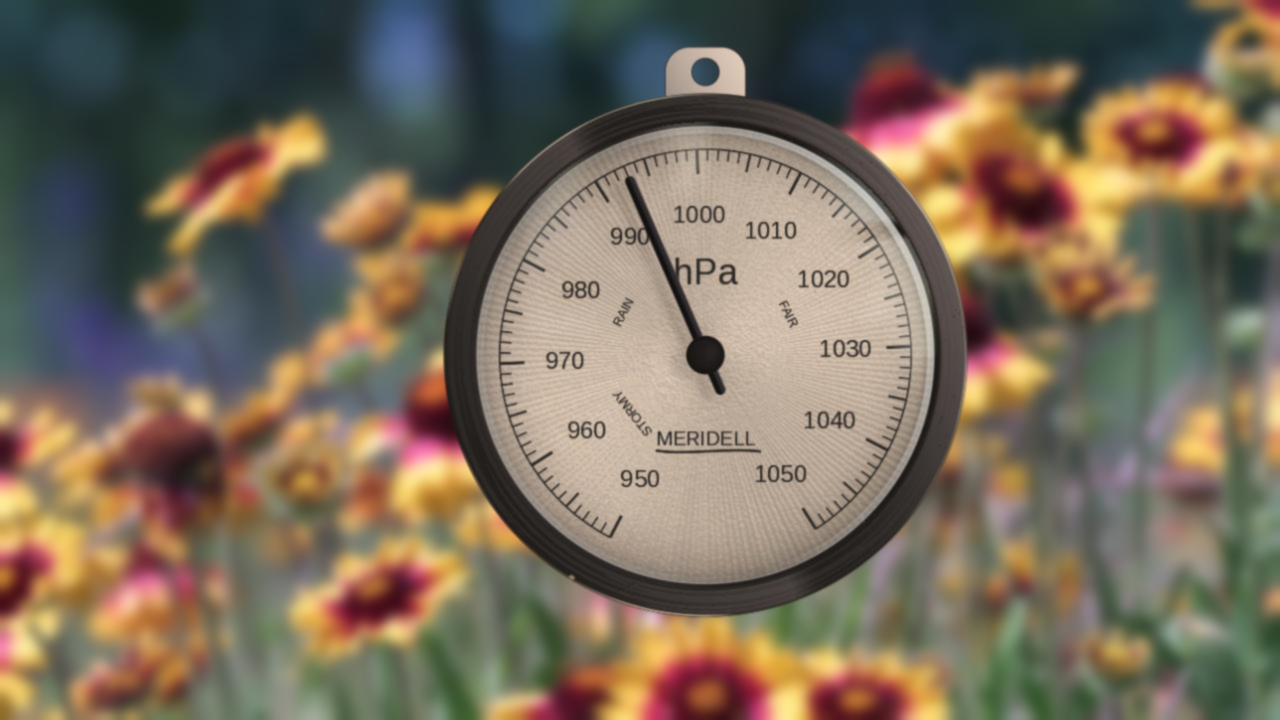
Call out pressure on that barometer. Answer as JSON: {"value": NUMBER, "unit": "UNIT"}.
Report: {"value": 993, "unit": "hPa"}
